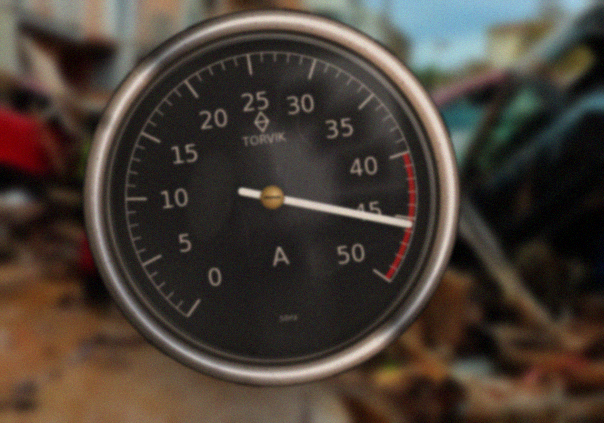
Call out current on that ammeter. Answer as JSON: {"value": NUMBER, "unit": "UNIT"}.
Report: {"value": 45.5, "unit": "A"}
